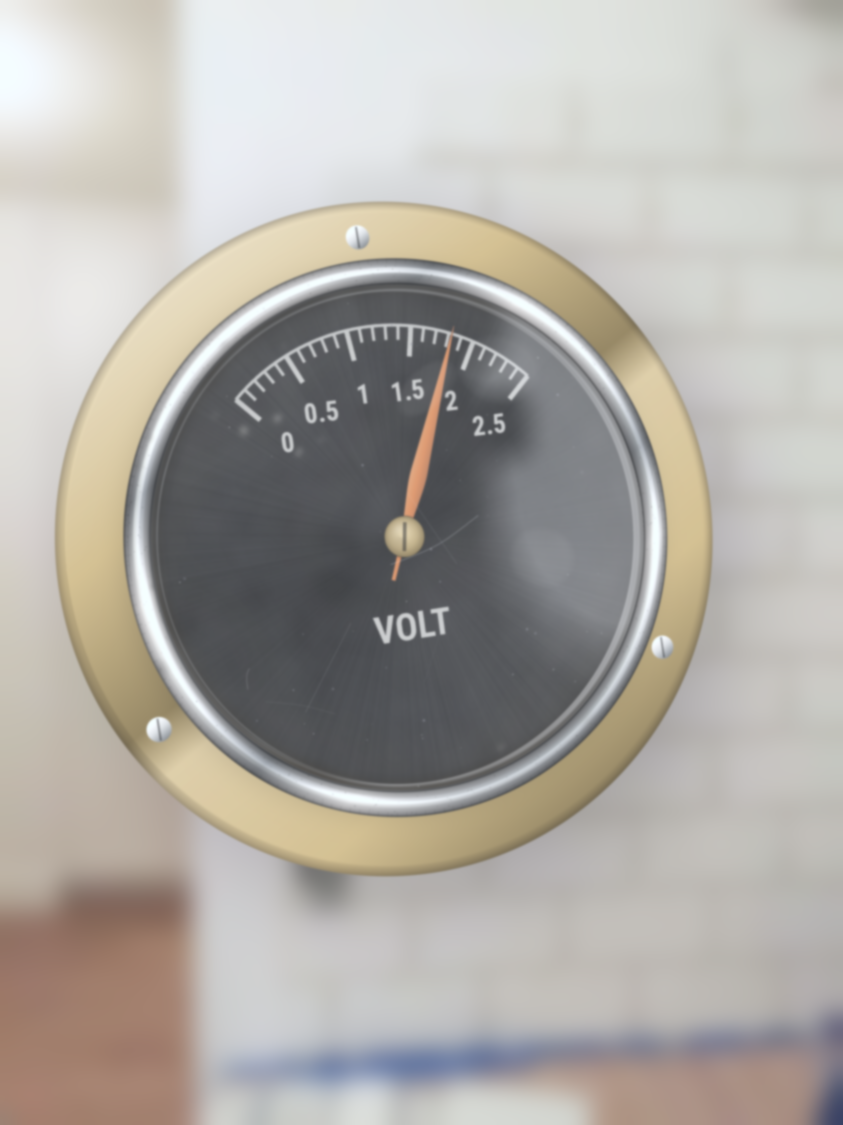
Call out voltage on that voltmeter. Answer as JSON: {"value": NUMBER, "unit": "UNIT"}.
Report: {"value": 1.8, "unit": "V"}
